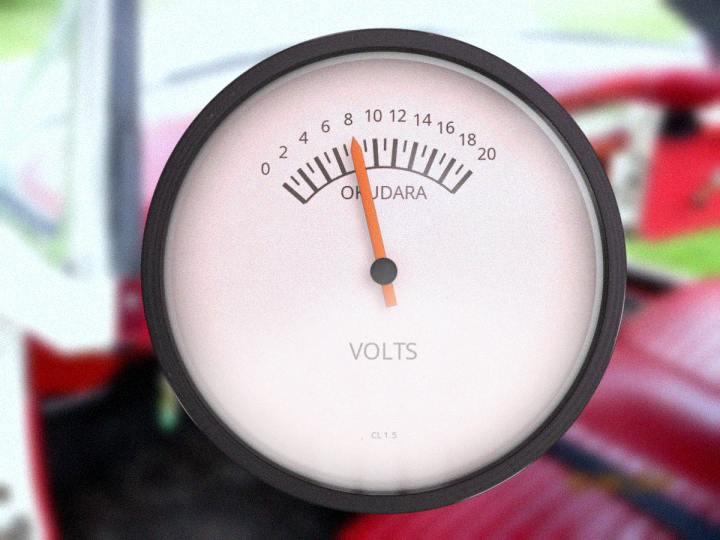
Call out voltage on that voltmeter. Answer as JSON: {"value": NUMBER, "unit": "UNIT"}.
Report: {"value": 8, "unit": "V"}
